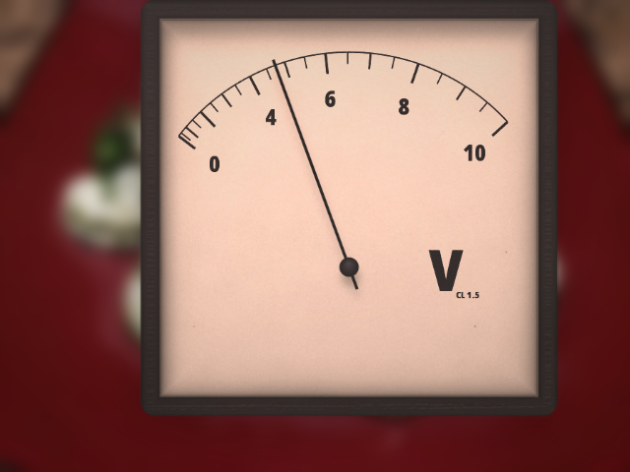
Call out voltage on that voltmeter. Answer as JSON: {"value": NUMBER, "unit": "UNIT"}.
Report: {"value": 4.75, "unit": "V"}
